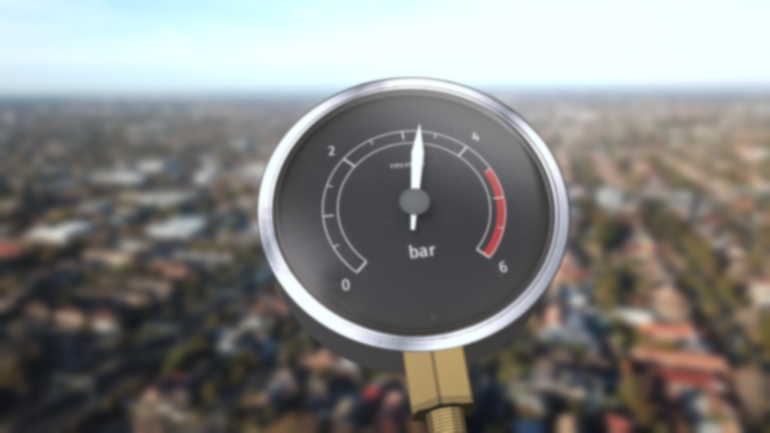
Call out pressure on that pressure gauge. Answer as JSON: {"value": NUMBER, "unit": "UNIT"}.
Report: {"value": 3.25, "unit": "bar"}
